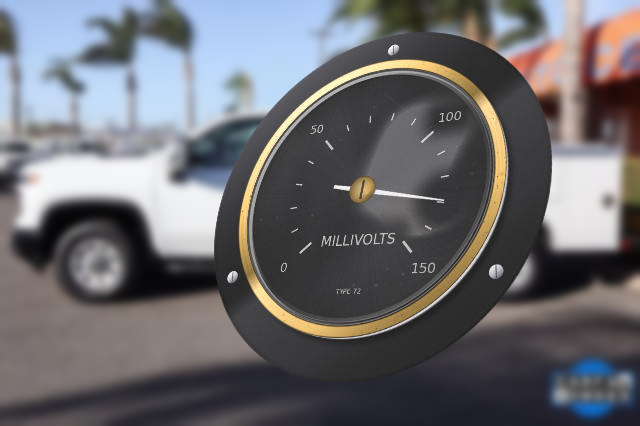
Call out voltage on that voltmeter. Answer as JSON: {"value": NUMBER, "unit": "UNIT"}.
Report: {"value": 130, "unit": "mV"}
